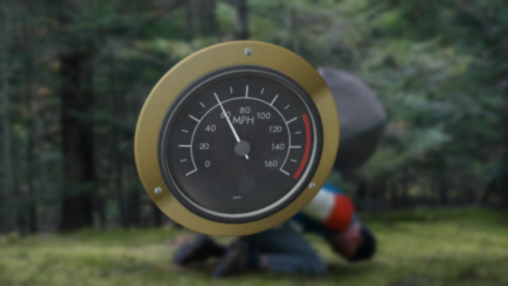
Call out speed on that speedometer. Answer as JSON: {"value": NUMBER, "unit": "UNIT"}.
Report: {"value": 60, "unit": "mph"}
